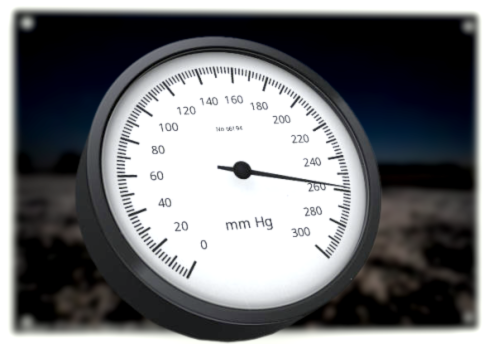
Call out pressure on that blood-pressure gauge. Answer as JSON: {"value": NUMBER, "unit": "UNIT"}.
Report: {"value": 260, "unit": "mmHg"}
